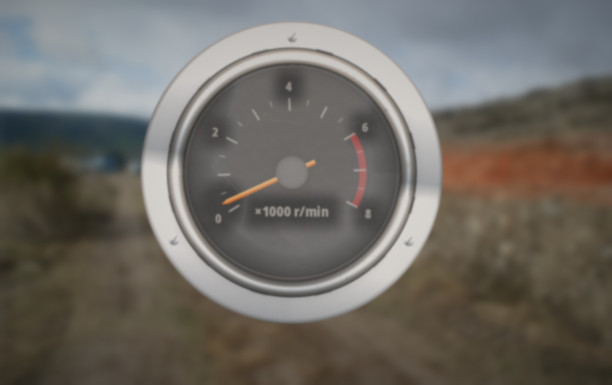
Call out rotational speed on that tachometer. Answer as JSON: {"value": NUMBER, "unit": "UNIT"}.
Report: {"value": 250, "unit": "rpm"}
